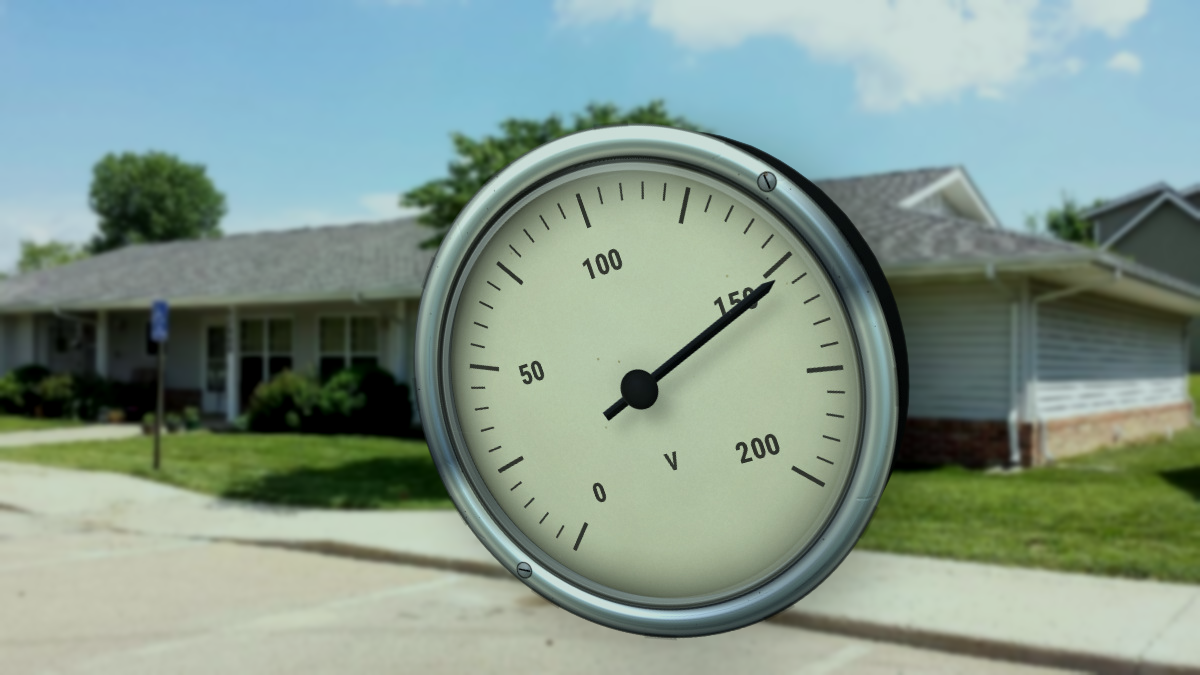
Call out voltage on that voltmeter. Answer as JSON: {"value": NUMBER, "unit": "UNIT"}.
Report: {"value": 152.5, "unit": "V"}
